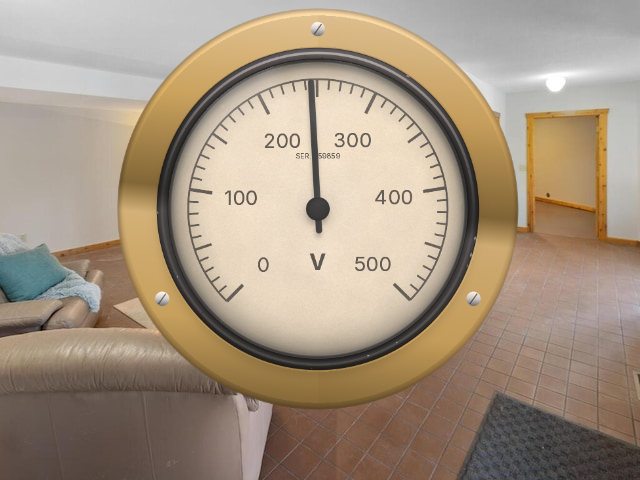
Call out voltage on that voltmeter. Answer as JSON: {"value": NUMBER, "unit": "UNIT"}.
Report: {"value": 245, "unit": "V"}
